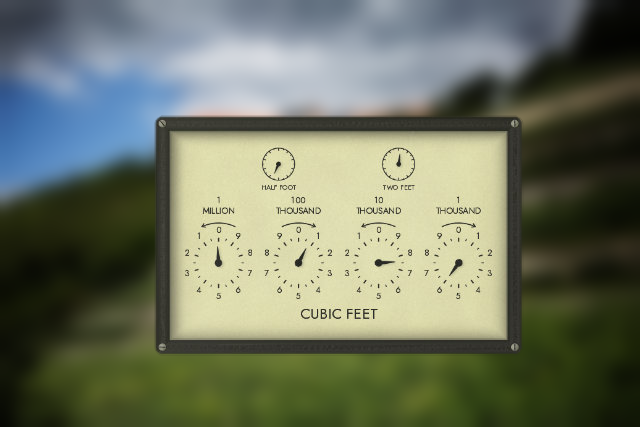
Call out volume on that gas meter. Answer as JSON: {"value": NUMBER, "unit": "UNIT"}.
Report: {"value": 7600, "unit": "ft³"}
